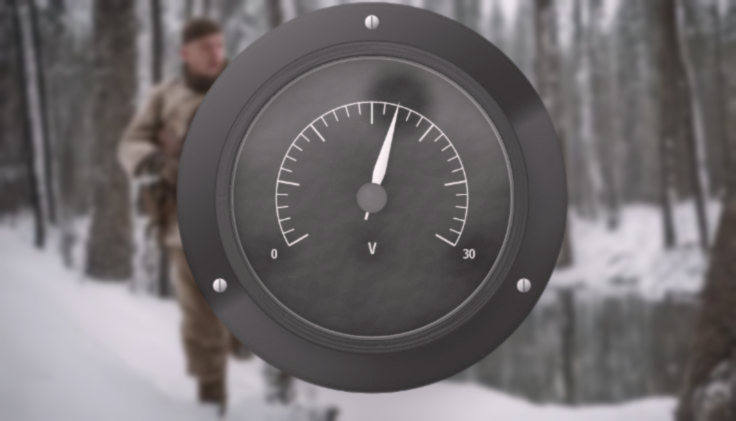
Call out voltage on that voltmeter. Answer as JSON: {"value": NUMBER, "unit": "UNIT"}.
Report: {"value": 17, "unit": "V"}
